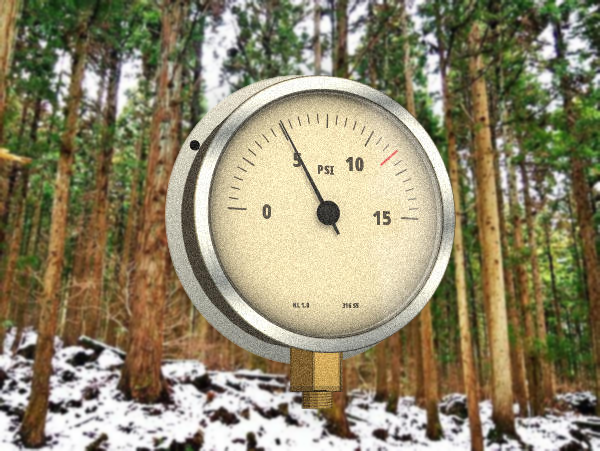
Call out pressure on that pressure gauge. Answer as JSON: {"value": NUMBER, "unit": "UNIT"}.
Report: {"value": 5, "unit": "psi"}
